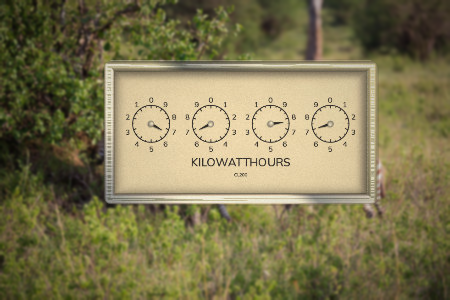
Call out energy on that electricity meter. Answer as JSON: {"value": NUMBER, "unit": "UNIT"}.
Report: {"value": 6677, "unit": "kWh"}
